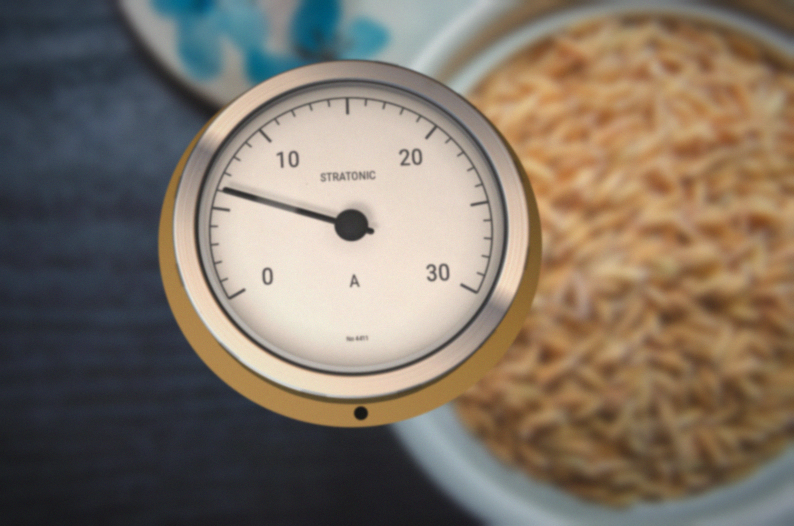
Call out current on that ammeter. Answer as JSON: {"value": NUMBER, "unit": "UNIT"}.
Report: {"value": 6, "unit": "A"}
